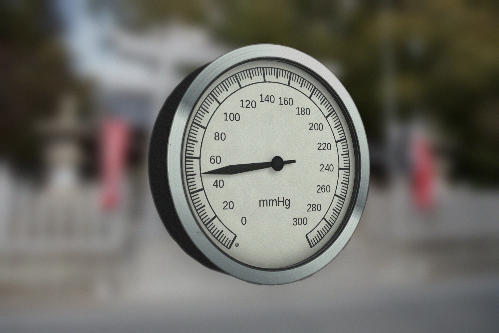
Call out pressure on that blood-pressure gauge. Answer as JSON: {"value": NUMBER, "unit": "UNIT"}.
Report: {"value": 50, "unit": "mmHg"}
